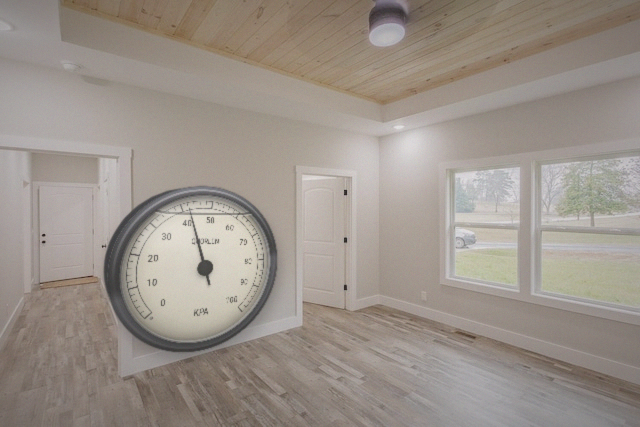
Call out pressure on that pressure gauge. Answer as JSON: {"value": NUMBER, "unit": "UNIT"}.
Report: {"value": 42, "unit": "kPa"}
